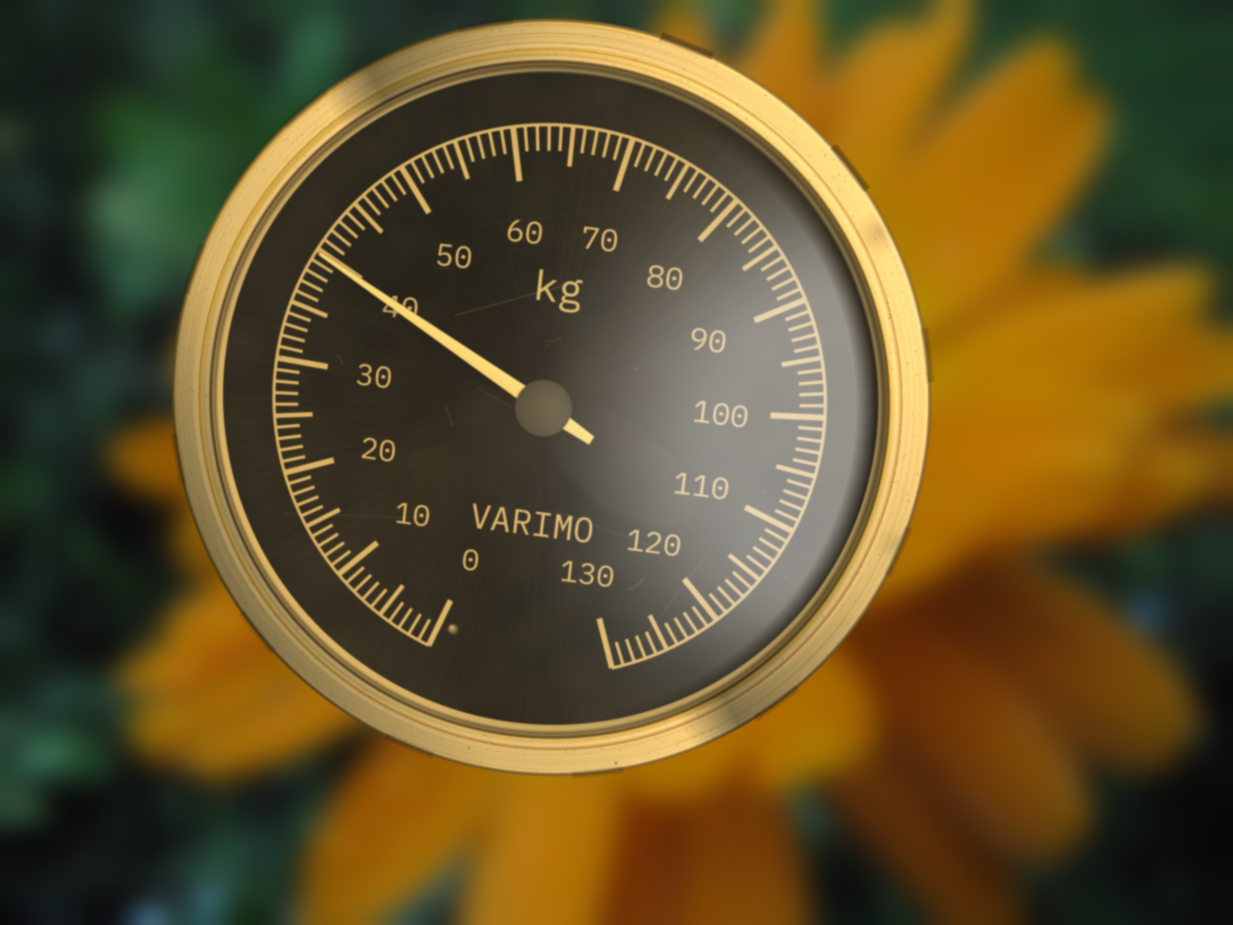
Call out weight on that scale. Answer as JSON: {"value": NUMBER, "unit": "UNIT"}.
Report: {"value": 40, "unit": "kg"}
